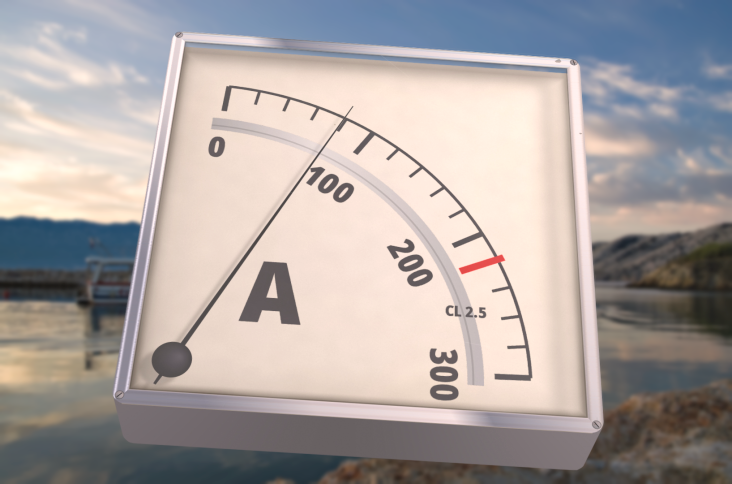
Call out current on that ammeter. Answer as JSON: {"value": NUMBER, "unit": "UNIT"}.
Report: {"value": 80, "unit": "A"}
